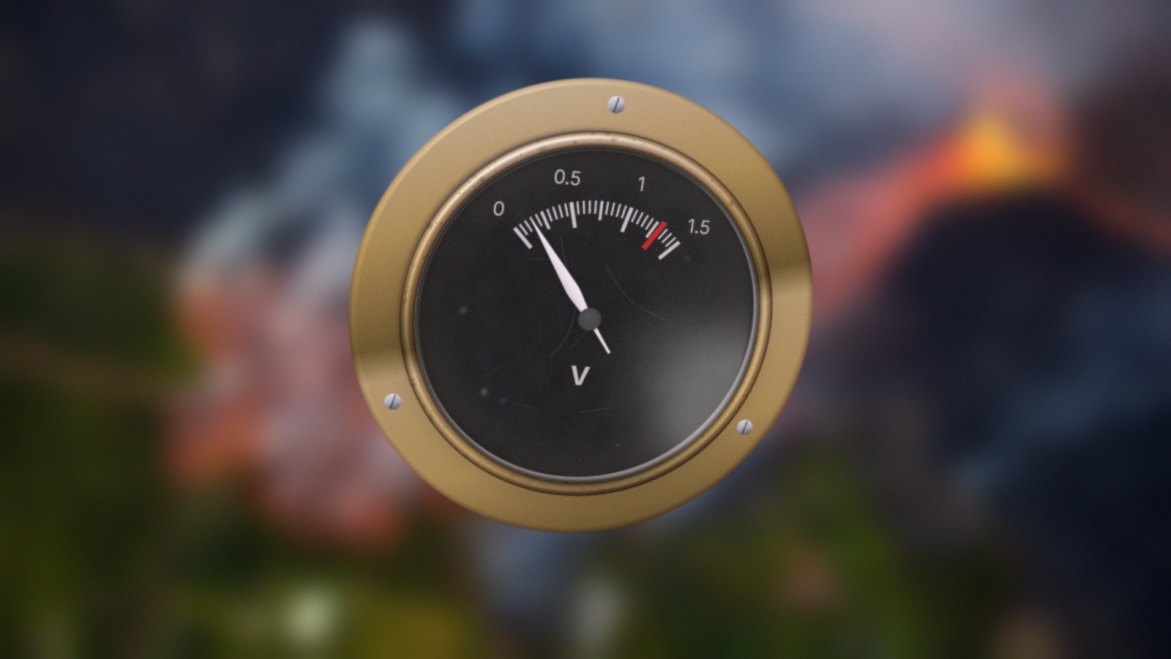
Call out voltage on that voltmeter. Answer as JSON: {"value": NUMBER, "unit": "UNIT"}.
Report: {"value": 0.15, "unit": "V"}
